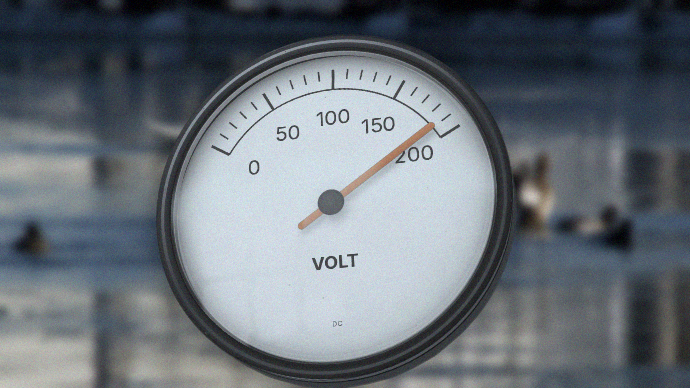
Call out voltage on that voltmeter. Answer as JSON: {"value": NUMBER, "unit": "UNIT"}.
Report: {"value": 190, "unit": "V"}
